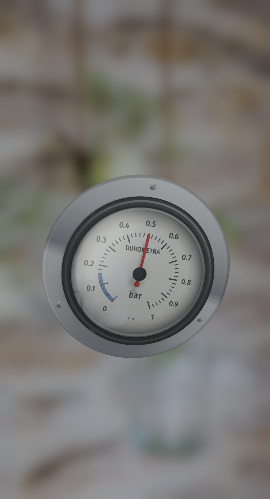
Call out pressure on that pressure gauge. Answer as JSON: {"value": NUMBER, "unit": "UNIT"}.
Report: {"value": 0.5, "unit": "bar"}
